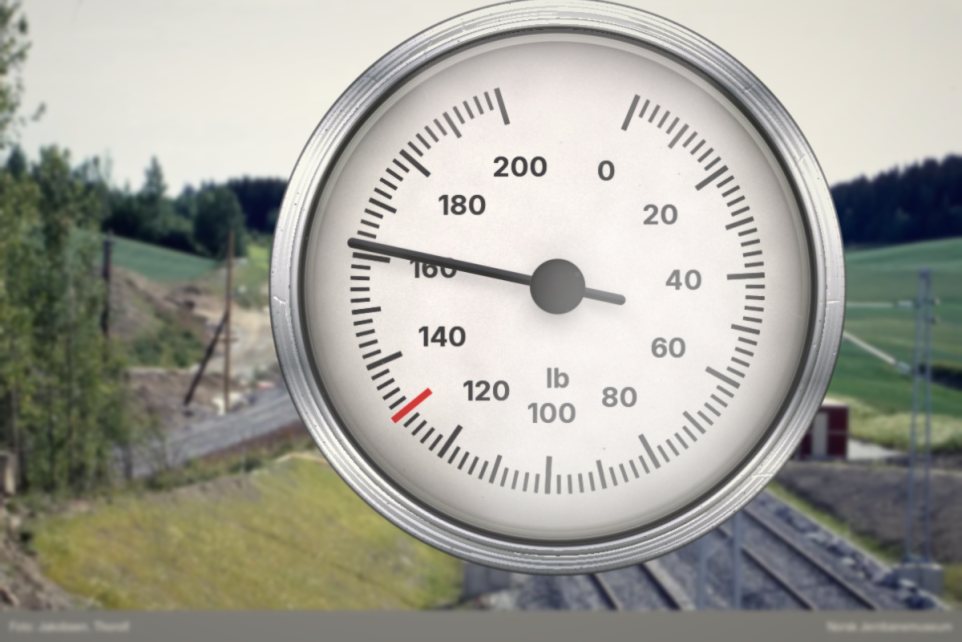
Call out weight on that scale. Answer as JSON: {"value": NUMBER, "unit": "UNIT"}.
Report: {"value": 162, "unit": "lb"}
